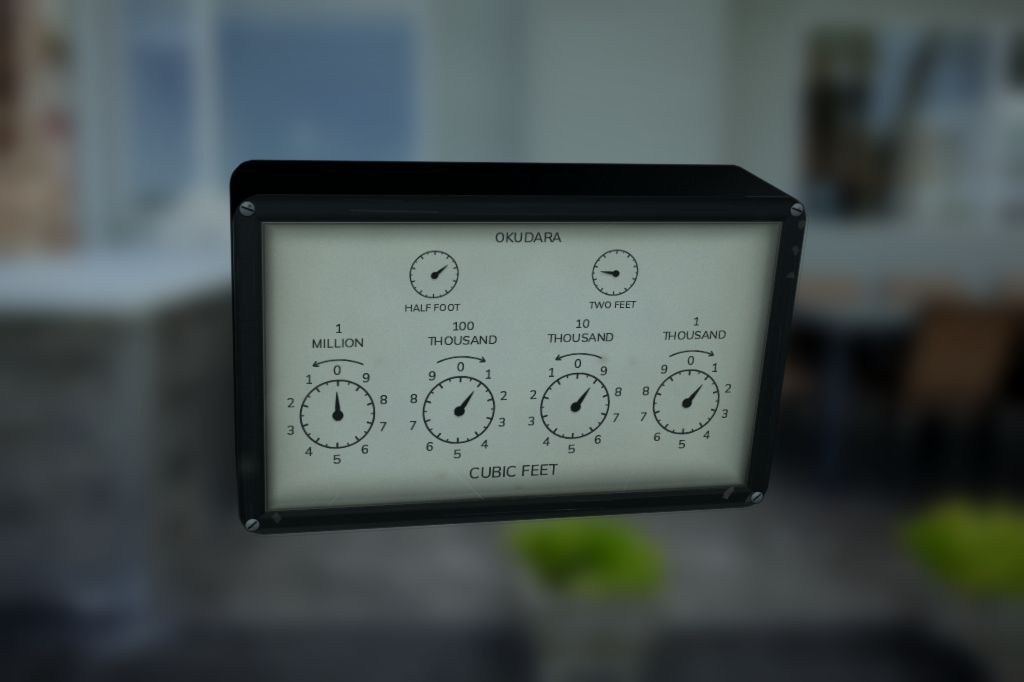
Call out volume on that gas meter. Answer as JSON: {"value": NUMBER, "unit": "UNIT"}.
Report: {"value": 9100, "unit": "ft³"}
